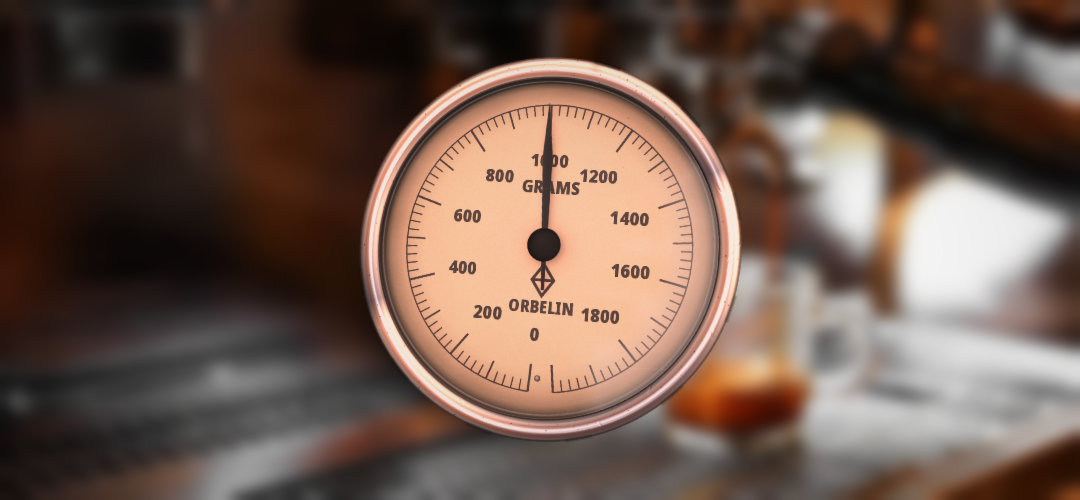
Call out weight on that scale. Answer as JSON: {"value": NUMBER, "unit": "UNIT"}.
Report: {"value": 1000, "unit": "g"}
